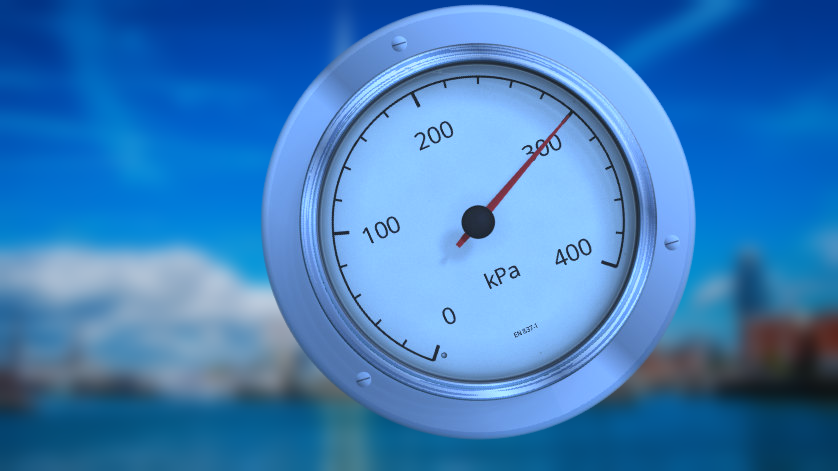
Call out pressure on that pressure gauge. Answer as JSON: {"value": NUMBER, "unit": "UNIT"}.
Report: {"value": 300, "unit": "kPa"}
